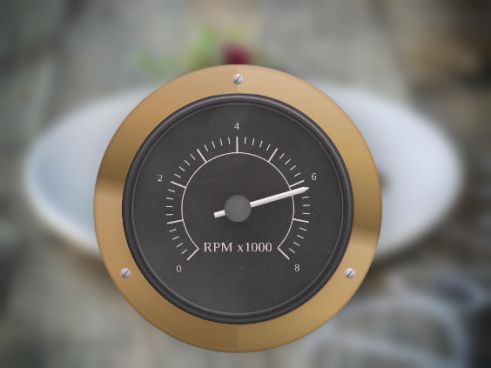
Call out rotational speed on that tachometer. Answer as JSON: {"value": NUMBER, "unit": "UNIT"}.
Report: {"value": 6200, "unit": "rpm"}
